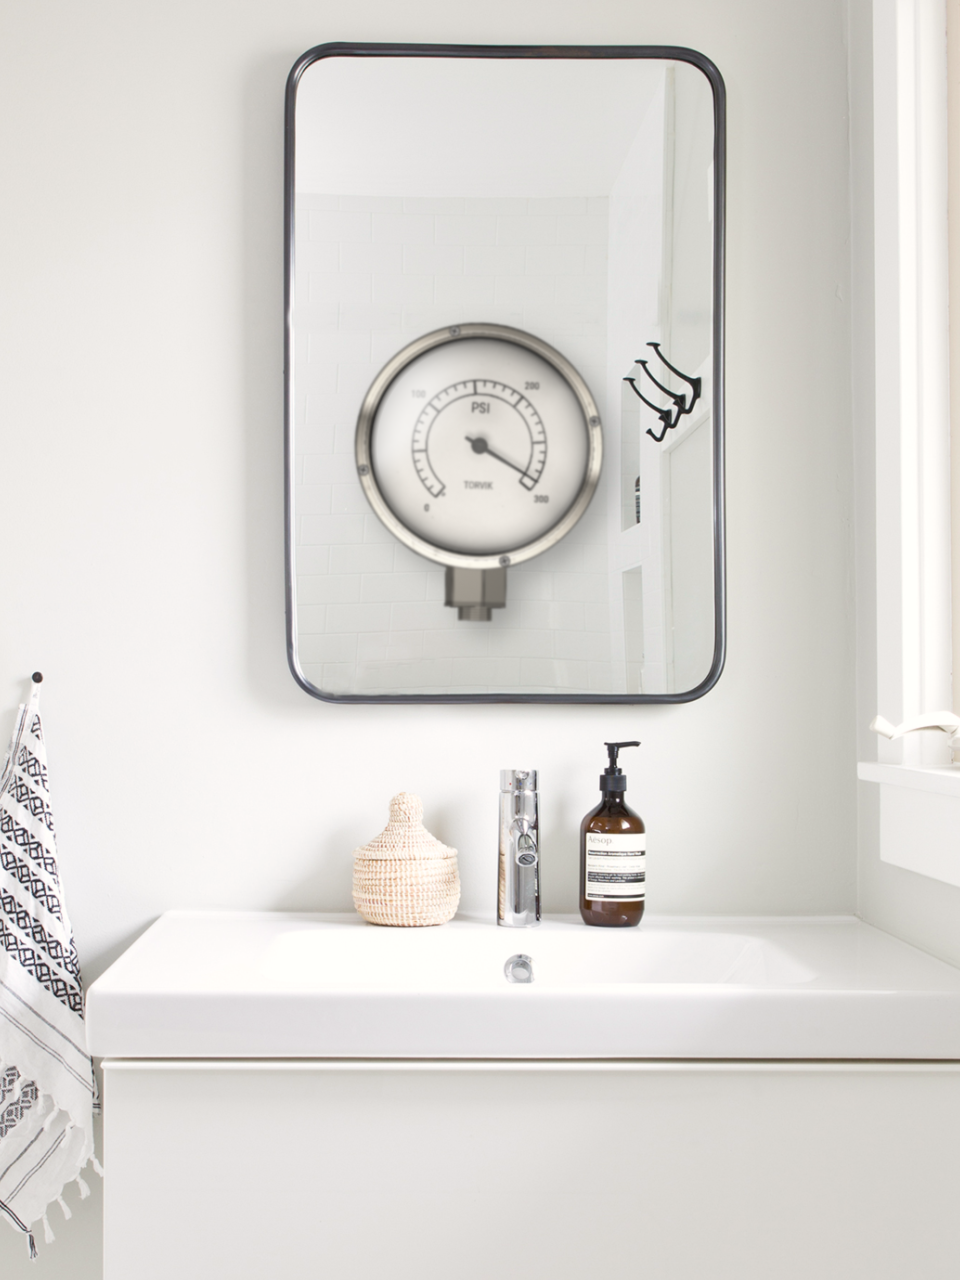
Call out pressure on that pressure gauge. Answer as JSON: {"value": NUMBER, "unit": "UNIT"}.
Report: {"value": 290, "unit": "psi"}
